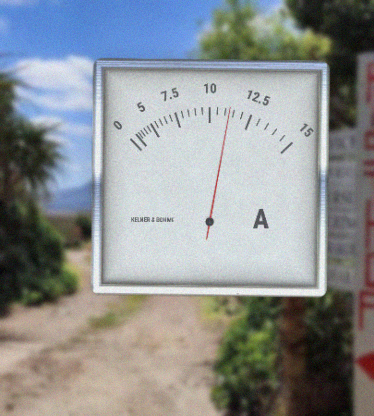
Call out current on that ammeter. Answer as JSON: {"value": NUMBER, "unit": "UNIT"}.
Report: {"value": 11.25, "unit": "A"}
